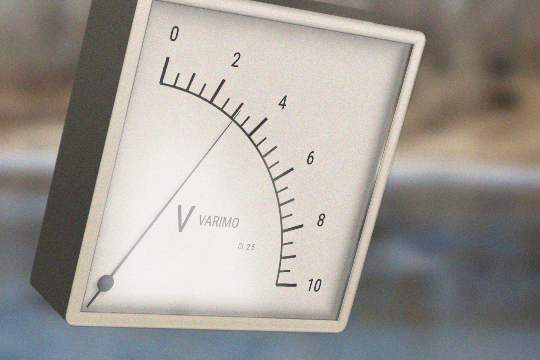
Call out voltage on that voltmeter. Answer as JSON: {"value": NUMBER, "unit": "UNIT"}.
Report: {"value": 3, "unit": "V"}
